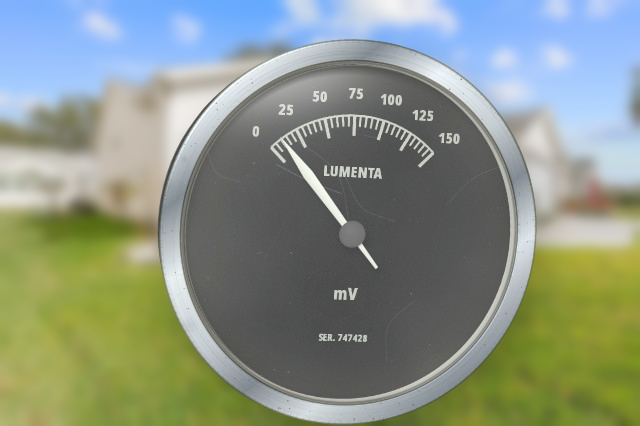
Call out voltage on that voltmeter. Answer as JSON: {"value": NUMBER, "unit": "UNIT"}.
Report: {"value": 10, "unit": "mV"}
